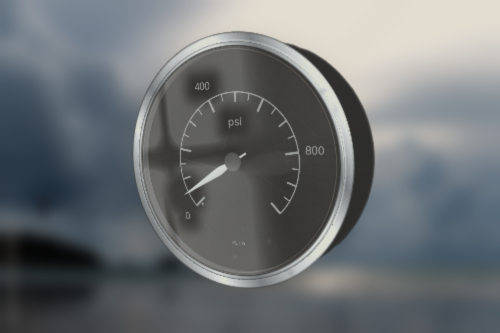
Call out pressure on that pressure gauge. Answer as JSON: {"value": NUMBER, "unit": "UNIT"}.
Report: {"value": 50, "unit": "psi"}
